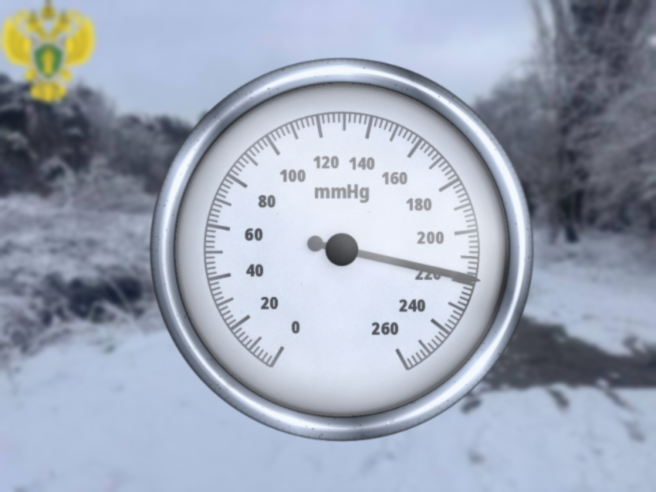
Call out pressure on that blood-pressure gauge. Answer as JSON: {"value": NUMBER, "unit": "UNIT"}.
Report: {"value": 218, "unit": "mmHg"}
